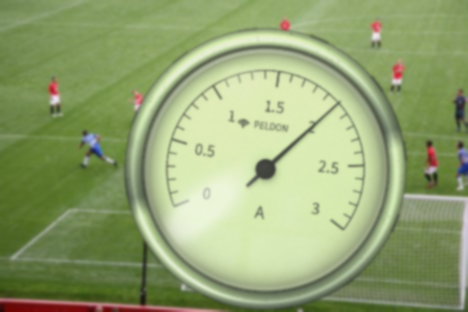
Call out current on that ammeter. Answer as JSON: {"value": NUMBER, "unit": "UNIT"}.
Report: {"value": 2, "unit": "A"}
